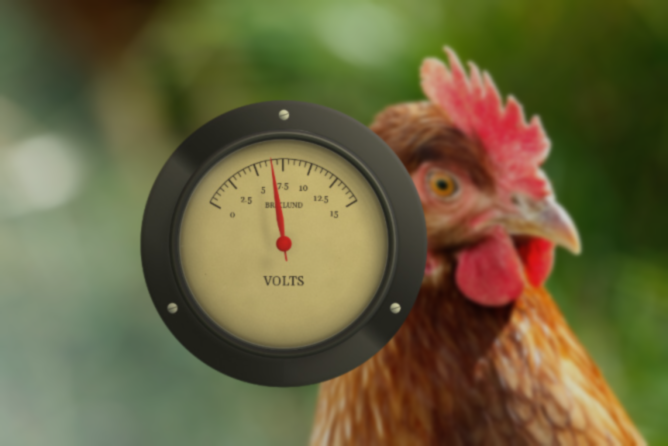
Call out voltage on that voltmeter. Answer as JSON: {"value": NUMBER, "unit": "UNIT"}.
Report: {"value": 6.5, "unit": "V"}
